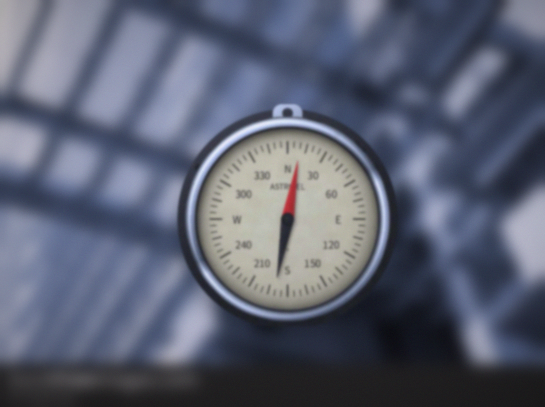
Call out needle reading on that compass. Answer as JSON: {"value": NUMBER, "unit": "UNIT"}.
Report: {"value": 10, "unit": "°"}
